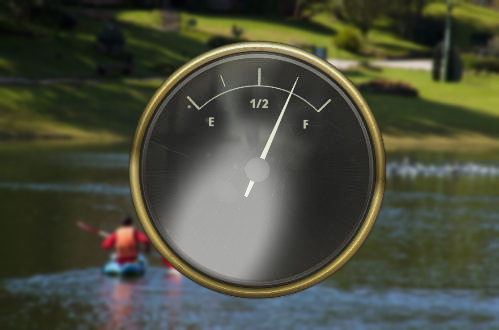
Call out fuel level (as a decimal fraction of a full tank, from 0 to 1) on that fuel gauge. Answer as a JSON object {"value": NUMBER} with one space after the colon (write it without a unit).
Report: {"value": 0.75}
